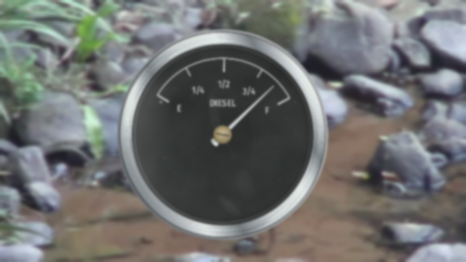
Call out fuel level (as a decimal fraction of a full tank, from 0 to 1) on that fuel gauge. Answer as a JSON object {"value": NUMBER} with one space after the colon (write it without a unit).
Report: {"value": 0.875}
